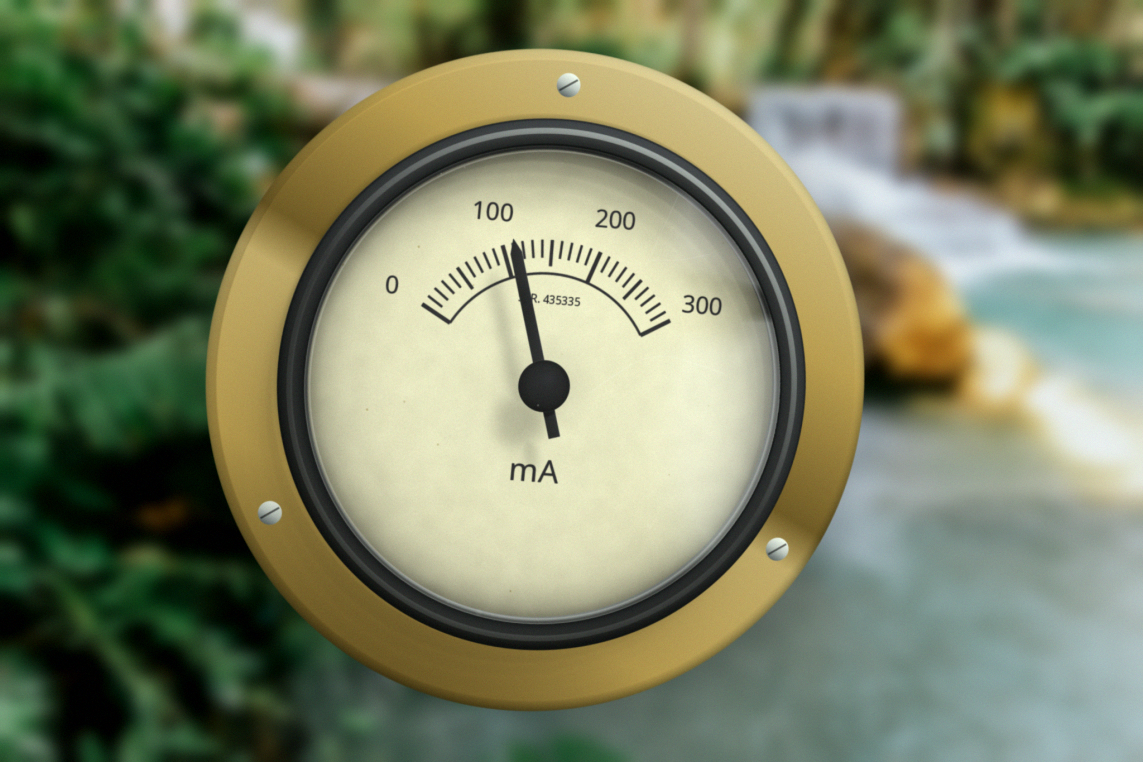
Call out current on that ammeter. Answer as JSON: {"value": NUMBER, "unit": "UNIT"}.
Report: {"value": 110, "unit": "mA"}
